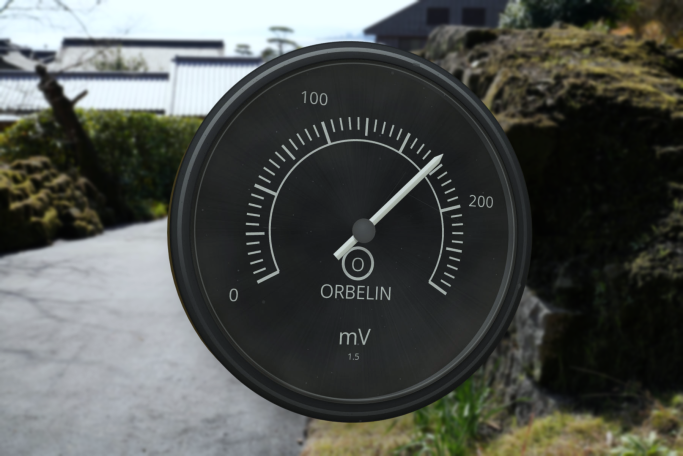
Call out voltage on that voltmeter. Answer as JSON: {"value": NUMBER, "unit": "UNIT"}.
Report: {"value": 170, "unit": "mV"}
